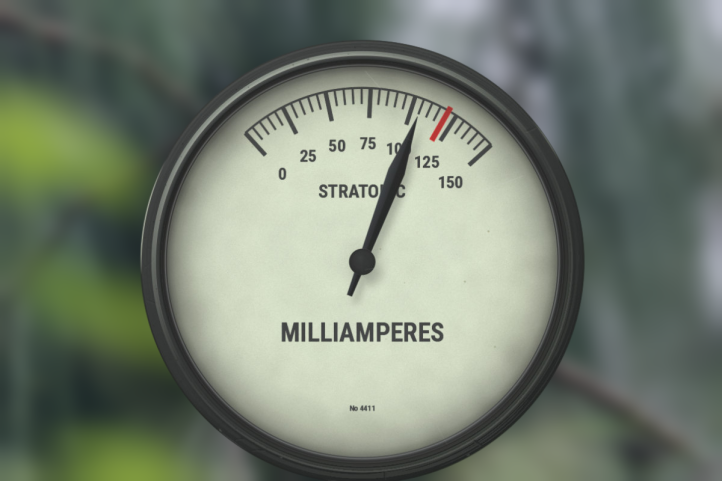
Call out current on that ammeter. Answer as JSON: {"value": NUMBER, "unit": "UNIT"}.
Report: {"value": 105, "unit": "mA"}
